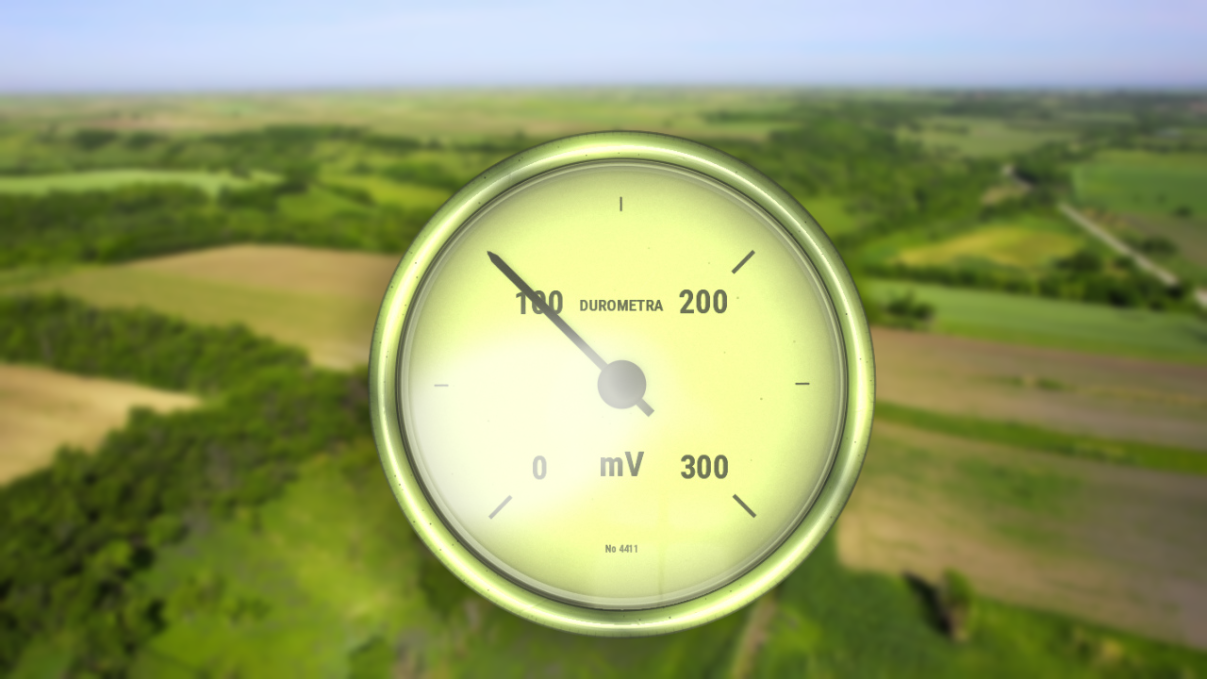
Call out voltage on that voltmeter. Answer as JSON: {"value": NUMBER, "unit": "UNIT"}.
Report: {"value": 100, "unit": "mV"}
